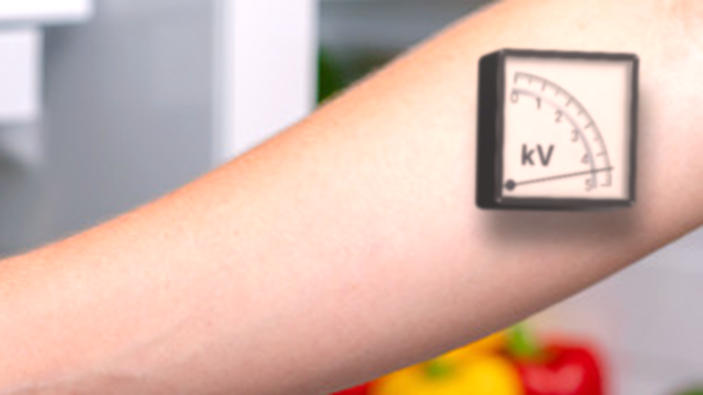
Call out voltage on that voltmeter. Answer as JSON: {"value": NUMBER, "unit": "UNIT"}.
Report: {"value": 4.5, "unit": "kV"}
